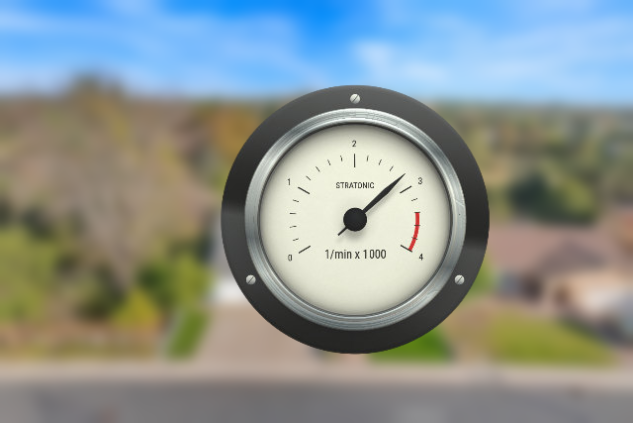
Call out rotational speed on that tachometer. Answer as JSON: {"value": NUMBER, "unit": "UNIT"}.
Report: {"value": 2800, "unit": "rpm"}
